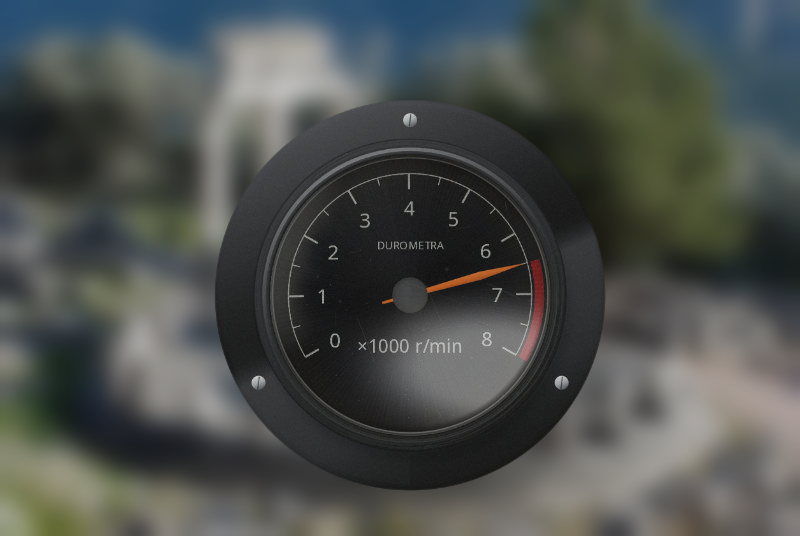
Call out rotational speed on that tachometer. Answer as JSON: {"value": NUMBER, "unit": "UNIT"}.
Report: {"value": 6500, "unit": "rpm"}
